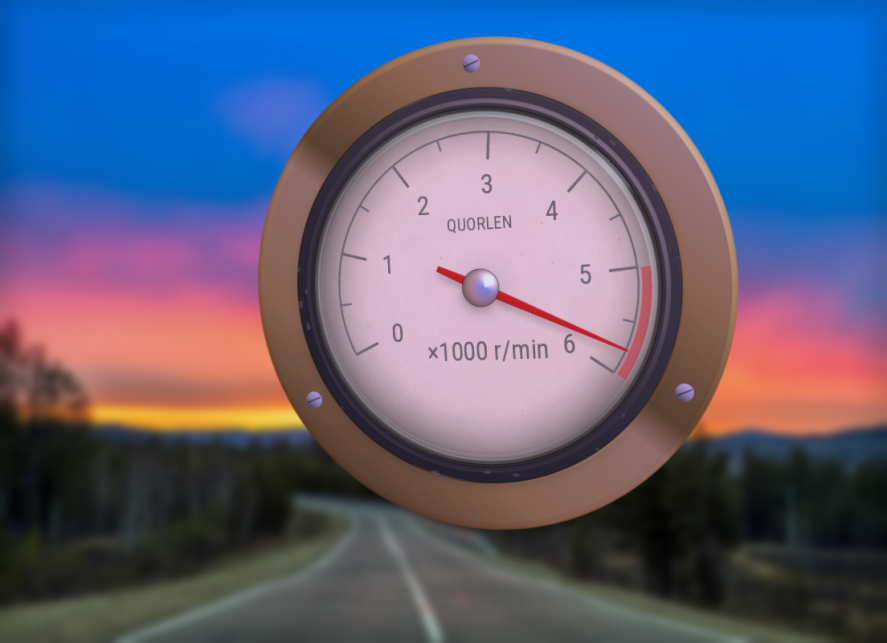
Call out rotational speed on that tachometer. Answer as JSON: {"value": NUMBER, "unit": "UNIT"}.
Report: {"value": 5750, "unit": "rpm"}
